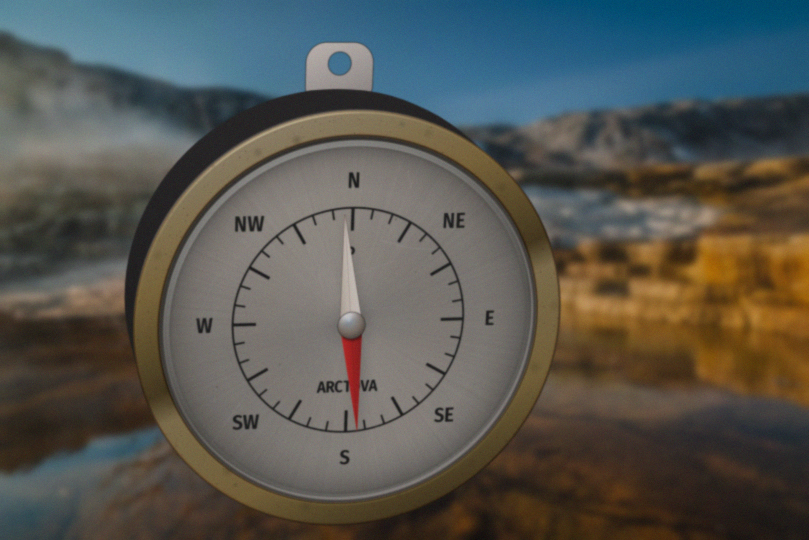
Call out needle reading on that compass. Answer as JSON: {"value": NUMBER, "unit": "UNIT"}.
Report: {"value": 175, "unit": "°"}
